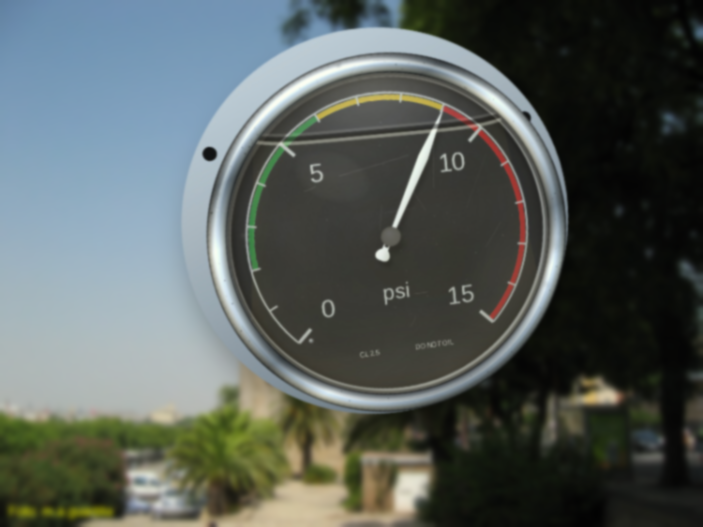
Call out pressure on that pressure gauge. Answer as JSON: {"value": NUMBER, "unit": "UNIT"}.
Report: {"value": 9, "unit": "psi"}
